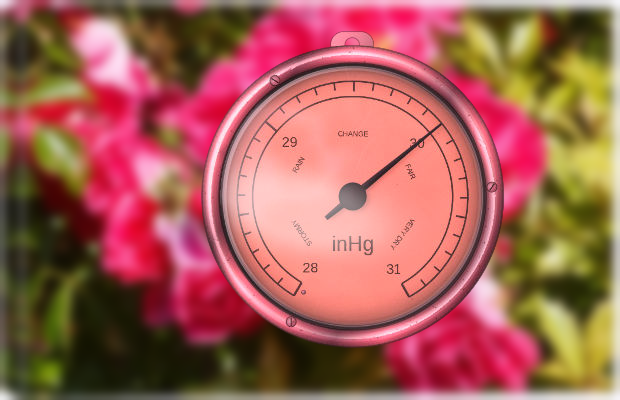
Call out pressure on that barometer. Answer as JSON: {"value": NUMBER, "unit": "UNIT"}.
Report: {"value": 30, "unit": "inHg"}
